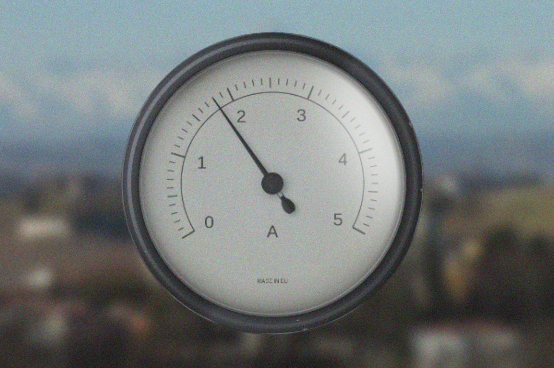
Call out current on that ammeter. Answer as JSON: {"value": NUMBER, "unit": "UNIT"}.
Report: {"value": 1.8, "unit": "A"}
